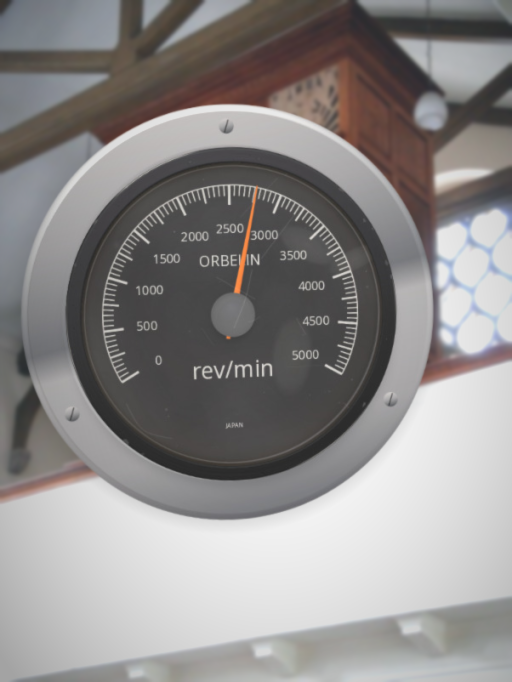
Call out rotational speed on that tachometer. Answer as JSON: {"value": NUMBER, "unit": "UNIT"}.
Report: {"value": 2750, "unit": "rpm"}
